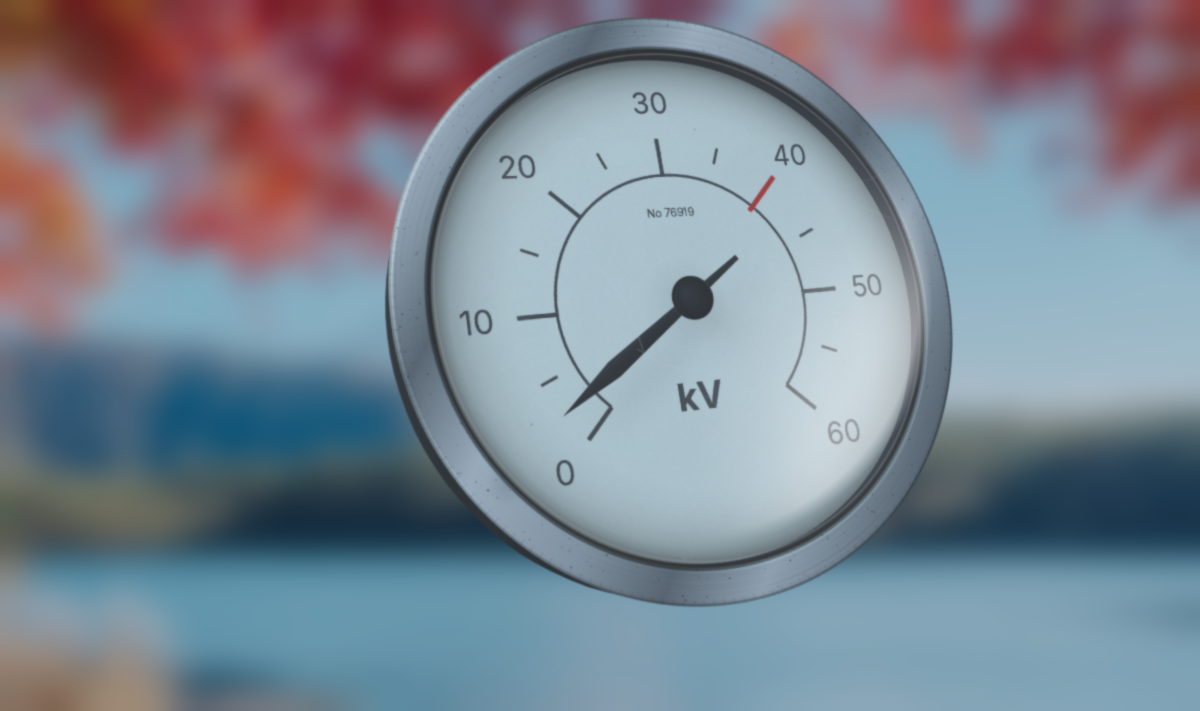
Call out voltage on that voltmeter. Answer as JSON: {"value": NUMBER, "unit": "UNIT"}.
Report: {"value": 2.5, "unit": "kV"}
